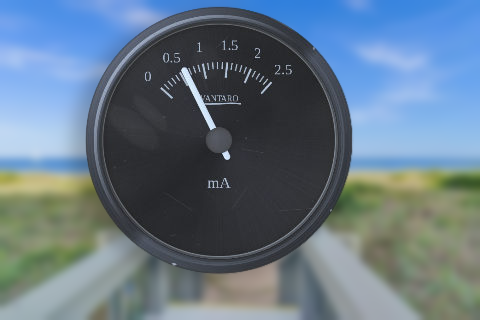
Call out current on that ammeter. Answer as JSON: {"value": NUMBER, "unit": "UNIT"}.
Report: {"value": 0.6, "unit": "mA"}
